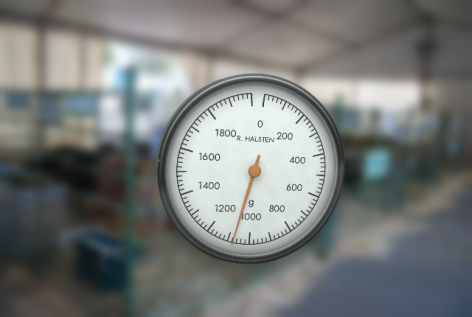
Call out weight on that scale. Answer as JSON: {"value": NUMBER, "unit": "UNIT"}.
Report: {"value": 1080, "unit": "g"}
